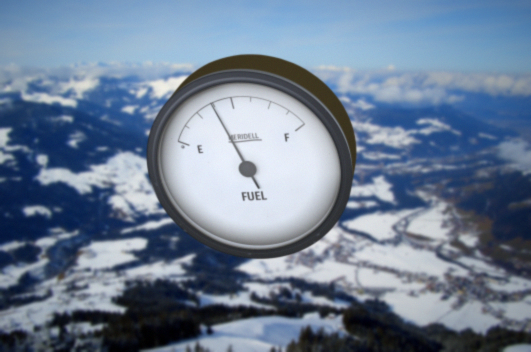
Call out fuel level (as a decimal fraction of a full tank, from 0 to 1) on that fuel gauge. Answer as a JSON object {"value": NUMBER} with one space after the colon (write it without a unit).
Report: {"value": 0.375}
